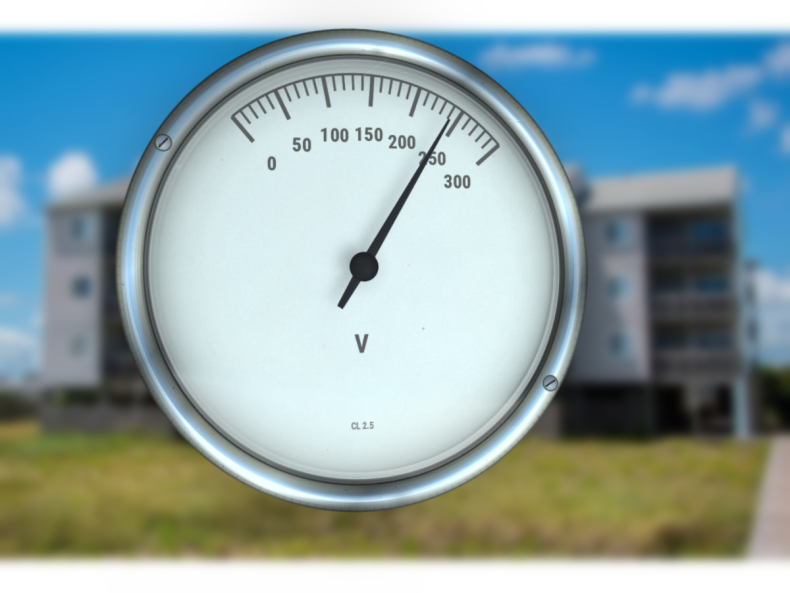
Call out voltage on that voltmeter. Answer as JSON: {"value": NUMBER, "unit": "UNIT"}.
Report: {"value": 240, "unit": "V"}
